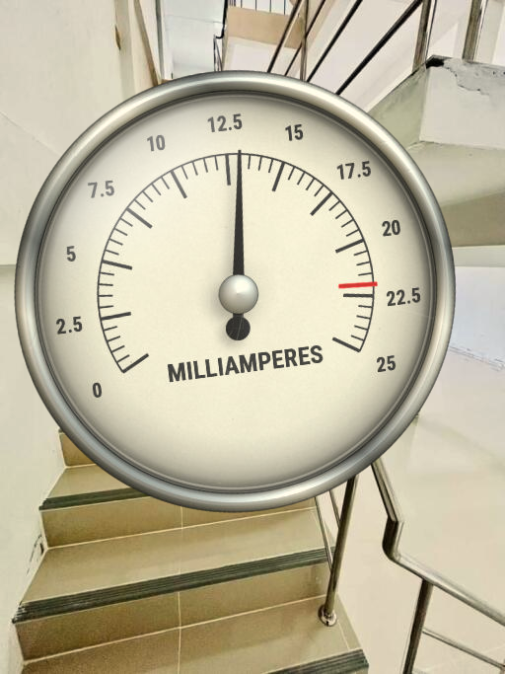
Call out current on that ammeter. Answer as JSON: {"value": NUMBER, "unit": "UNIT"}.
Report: {"value": 13, "unit": "mA"}
